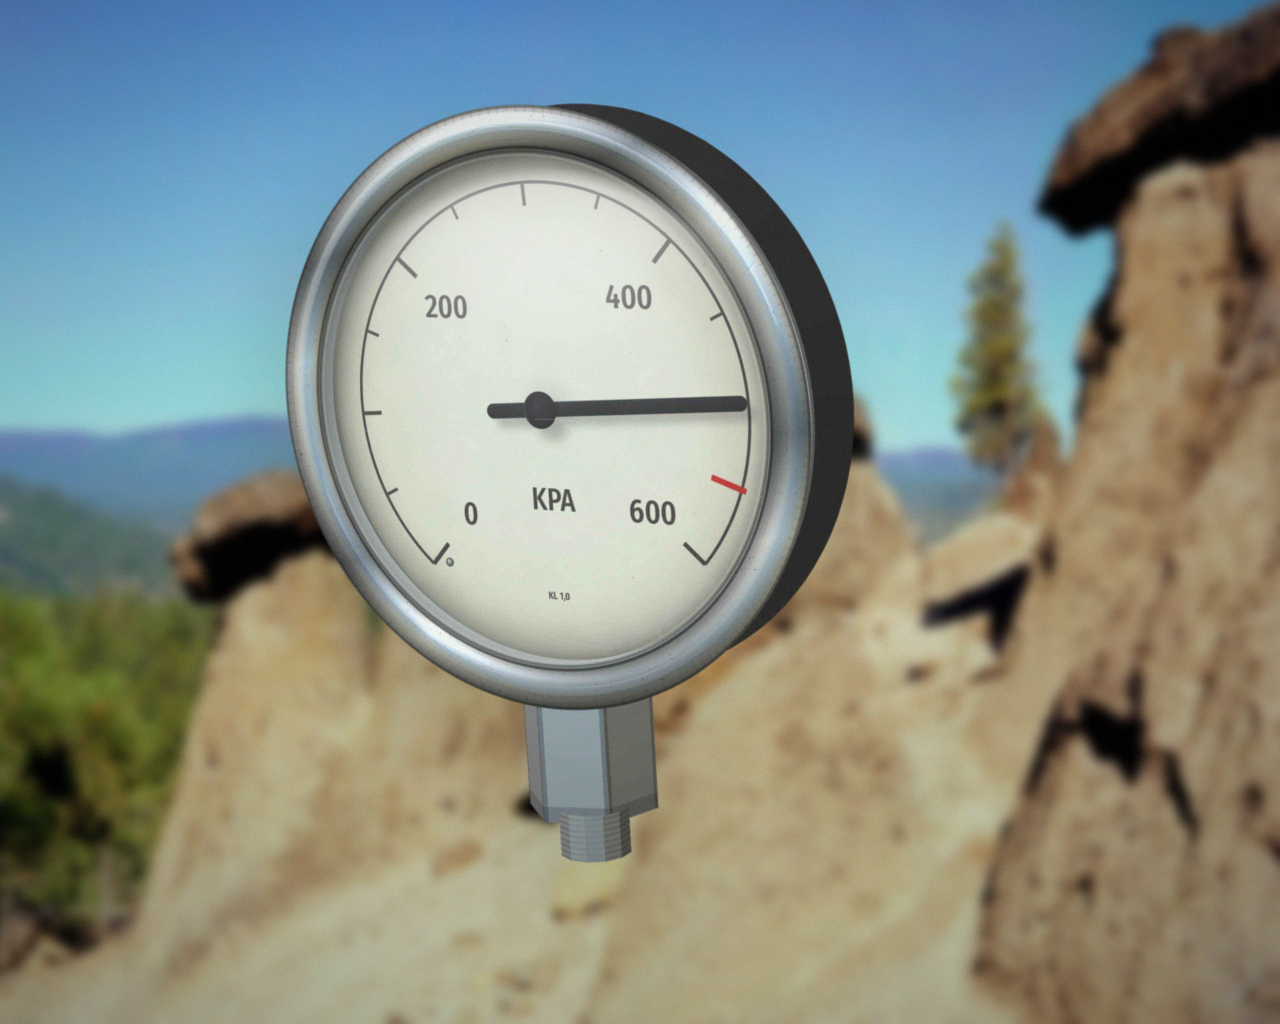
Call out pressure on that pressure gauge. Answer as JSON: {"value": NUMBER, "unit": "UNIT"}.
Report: {"value": 500, "unit": "kPa"}
